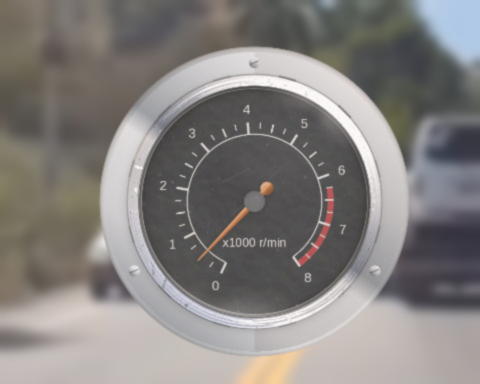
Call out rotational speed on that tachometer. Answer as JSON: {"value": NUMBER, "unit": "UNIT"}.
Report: {"value": 500, "unit": "rpm"}
